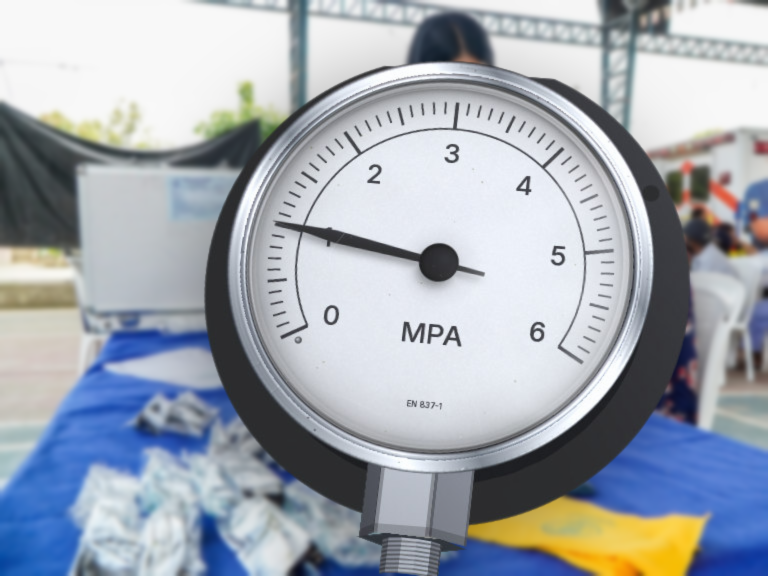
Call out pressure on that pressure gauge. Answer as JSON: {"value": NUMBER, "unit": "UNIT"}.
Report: {"value": 1, "unit": "MPa"}
